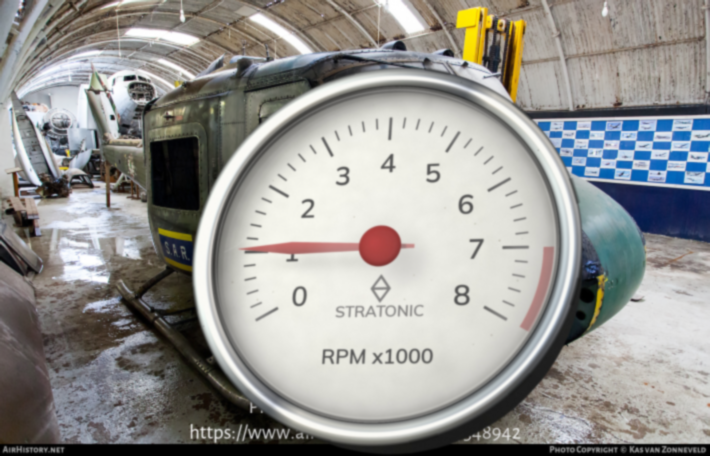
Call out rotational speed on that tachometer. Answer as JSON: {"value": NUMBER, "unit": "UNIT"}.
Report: {"value": 1000, "unit": "rpm"}
